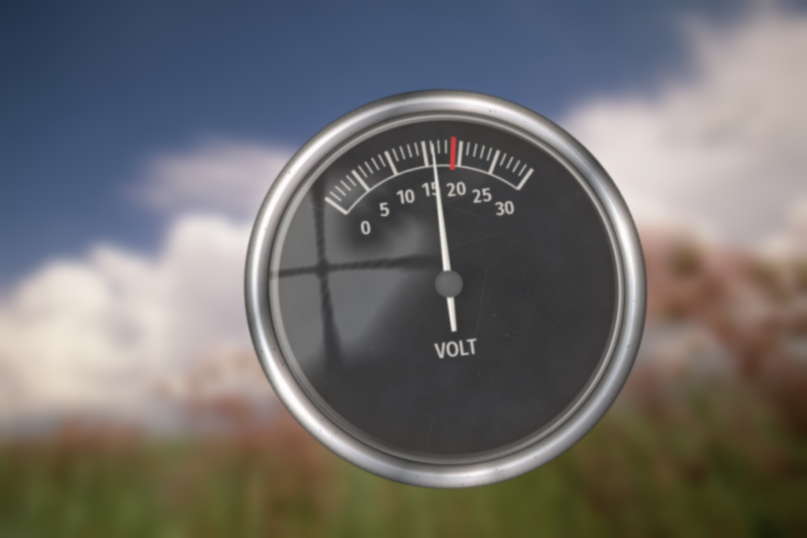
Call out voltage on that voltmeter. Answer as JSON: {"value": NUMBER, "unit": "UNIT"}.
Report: {"value": 16, "unit": "V"}
